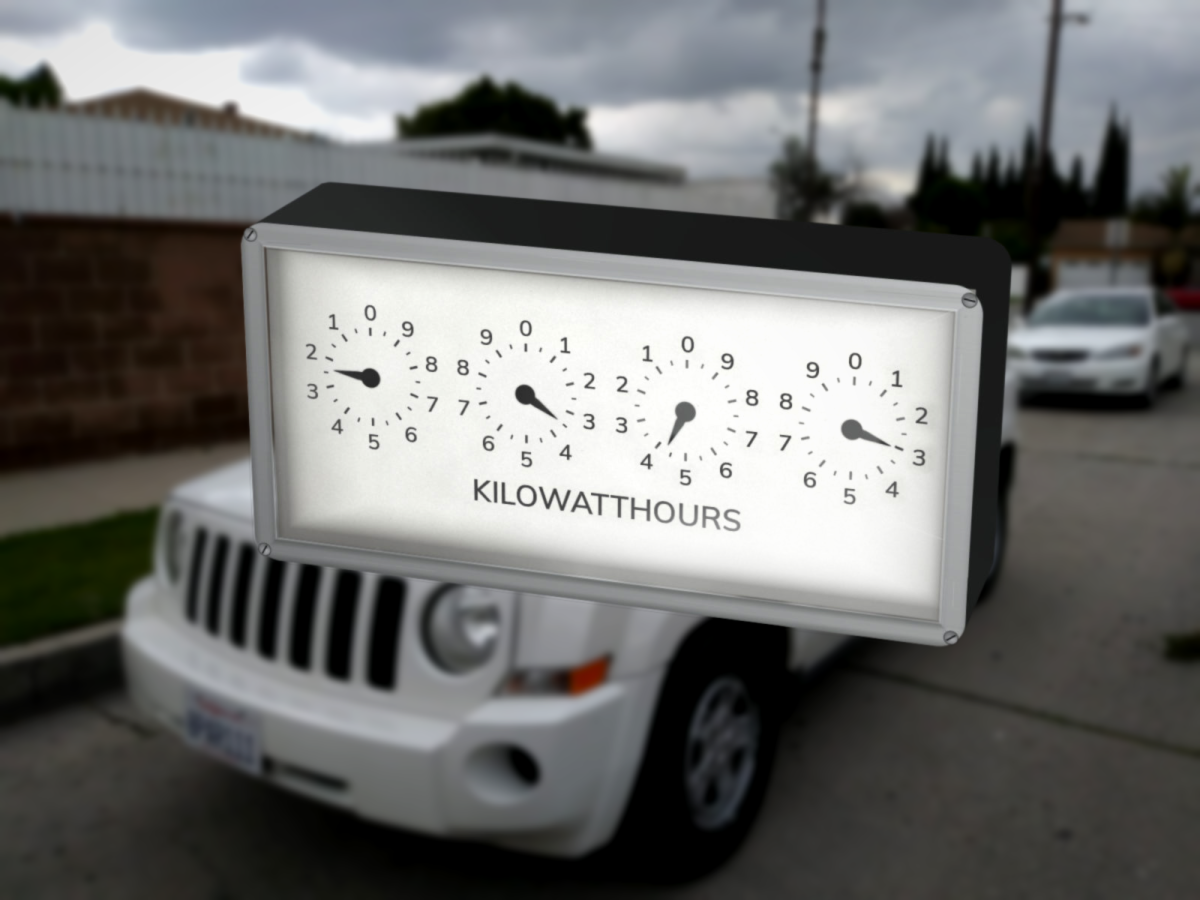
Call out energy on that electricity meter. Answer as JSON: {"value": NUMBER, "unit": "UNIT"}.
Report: {"value": 2343, "unit": "kWh"}
